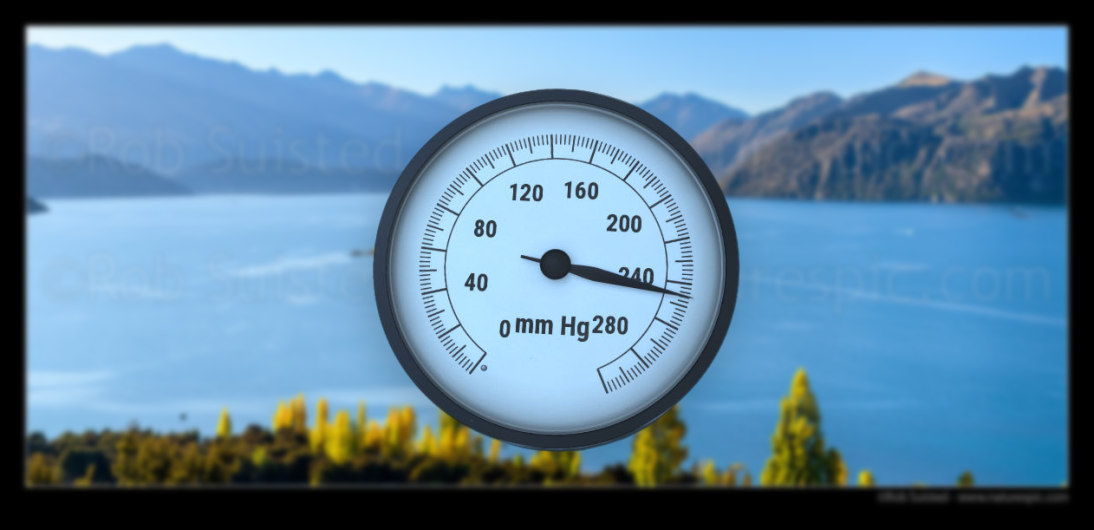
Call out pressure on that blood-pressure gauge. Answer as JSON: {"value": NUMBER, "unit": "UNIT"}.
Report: {"value": 246, "unit": "mmHg"}
